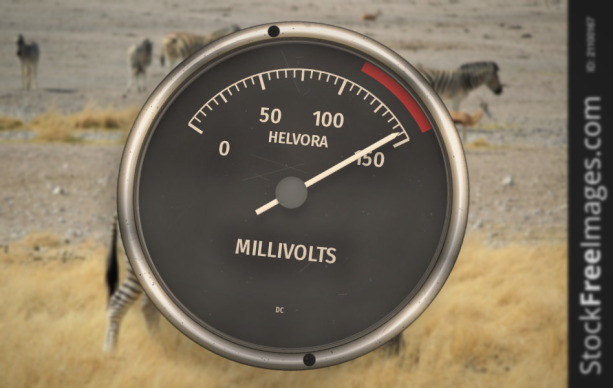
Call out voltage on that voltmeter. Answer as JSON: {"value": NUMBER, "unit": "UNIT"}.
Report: {"value": 145, "unit": "mV"}
